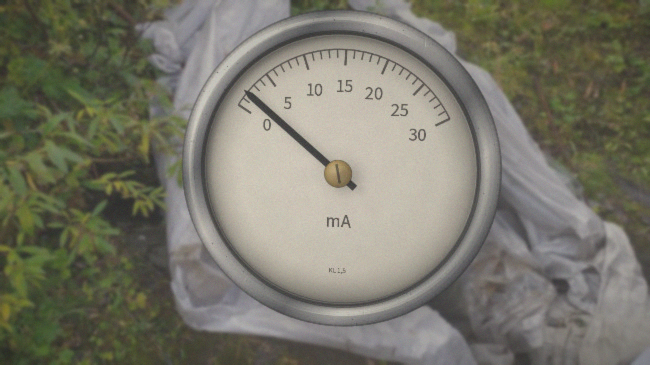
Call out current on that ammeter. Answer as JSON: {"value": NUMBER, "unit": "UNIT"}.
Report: {"value": 2, "unit": "mA"}
